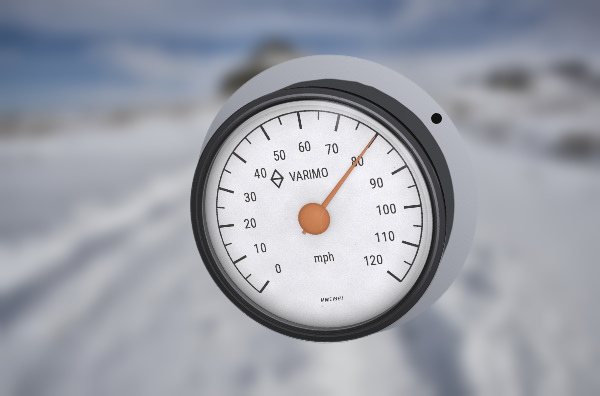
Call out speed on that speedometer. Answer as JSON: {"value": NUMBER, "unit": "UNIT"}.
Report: {"value": 80, "unit": "mph"}
